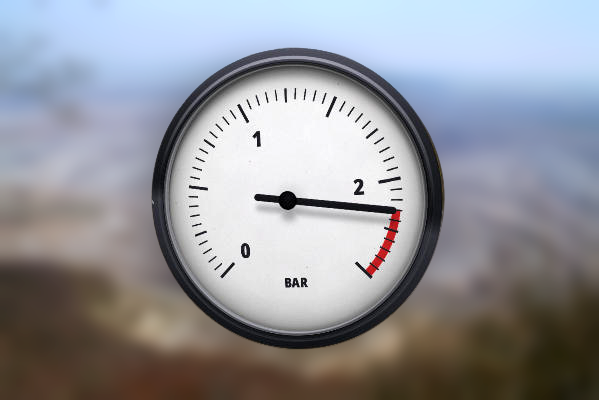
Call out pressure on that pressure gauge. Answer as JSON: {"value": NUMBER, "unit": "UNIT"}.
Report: {"value": 2.15, "unit": "bar"}
